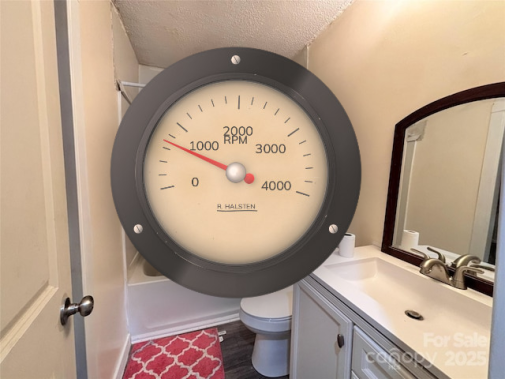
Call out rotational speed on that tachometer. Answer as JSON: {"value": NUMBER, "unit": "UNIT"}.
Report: {"value": 700, "unit": "rpm"}
